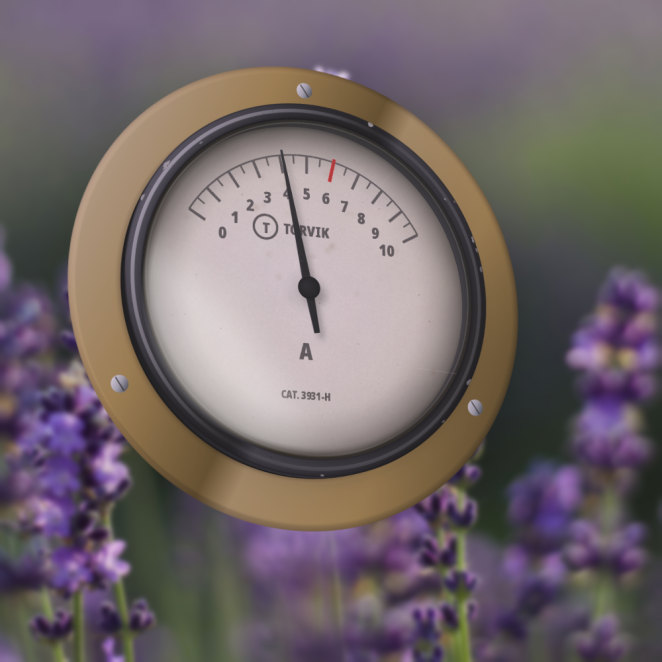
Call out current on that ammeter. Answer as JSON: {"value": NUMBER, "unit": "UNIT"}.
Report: {"value": 4, "unit": "A"}
